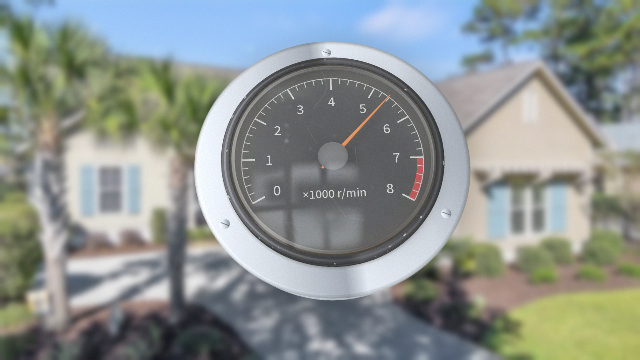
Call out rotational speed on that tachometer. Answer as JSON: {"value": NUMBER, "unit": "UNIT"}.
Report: {"value": 5400, "unit": "rpm"}
